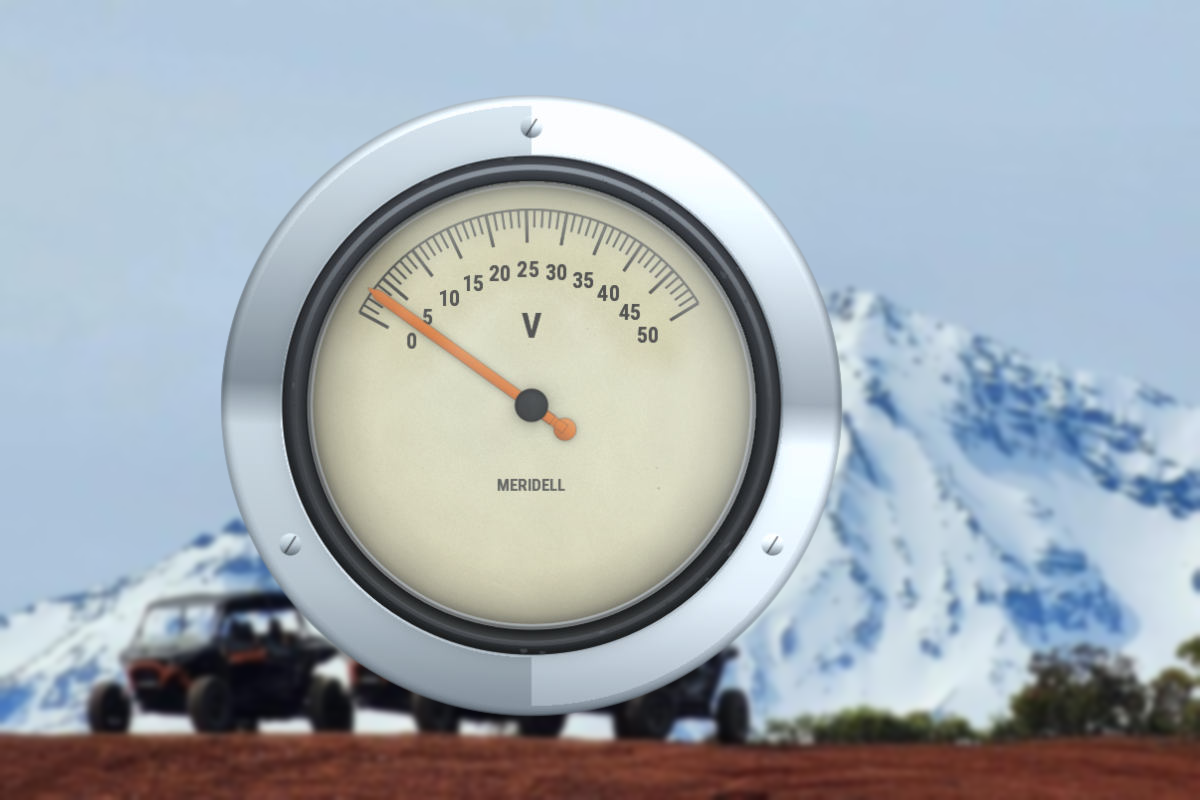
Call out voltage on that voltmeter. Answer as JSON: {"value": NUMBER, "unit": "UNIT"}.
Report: {"value": 3, "unit": "V"}
